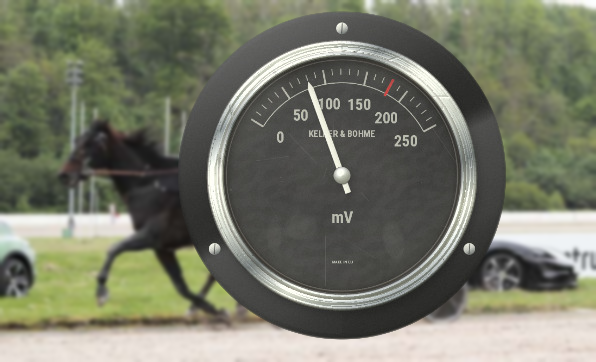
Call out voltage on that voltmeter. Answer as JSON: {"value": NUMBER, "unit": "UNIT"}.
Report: {"value": 80, "unit": "mV"}
